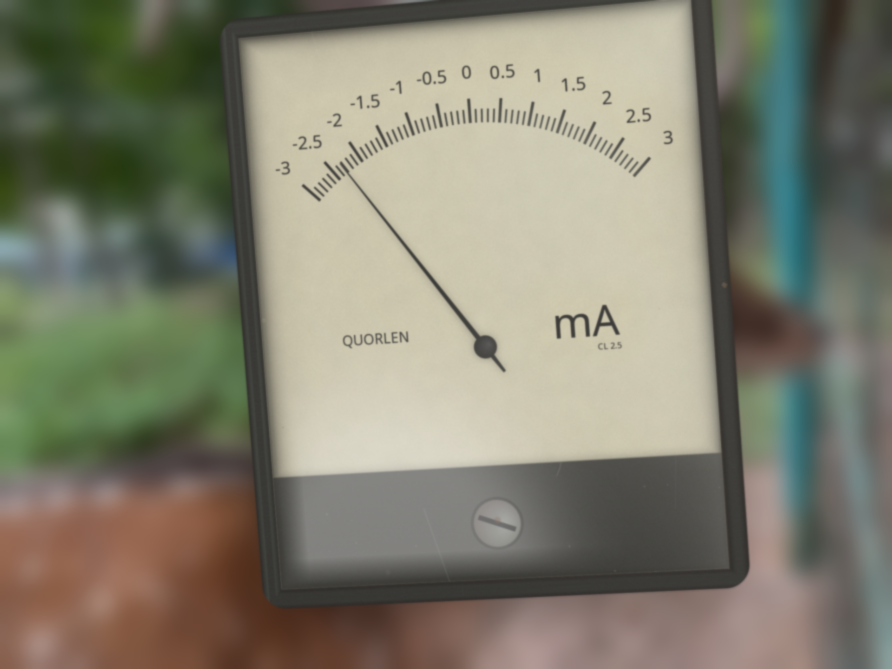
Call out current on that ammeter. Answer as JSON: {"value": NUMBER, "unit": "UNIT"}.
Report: {"value": -2.3, "unit": "mA"}
